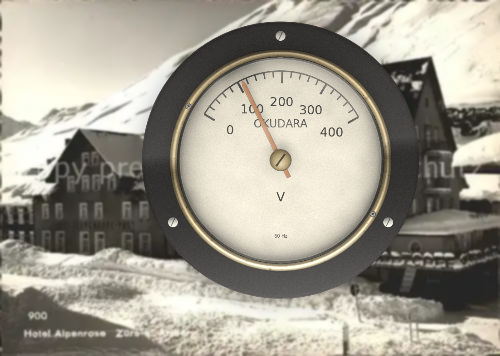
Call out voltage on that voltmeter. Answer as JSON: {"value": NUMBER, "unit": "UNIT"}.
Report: {"value": 110, "unit": "V"}
